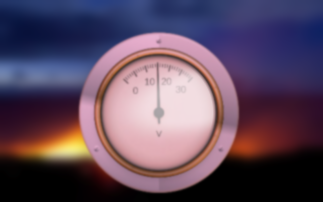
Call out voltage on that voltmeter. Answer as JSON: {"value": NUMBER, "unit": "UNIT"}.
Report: {"value": 15, "unit": "V"}
